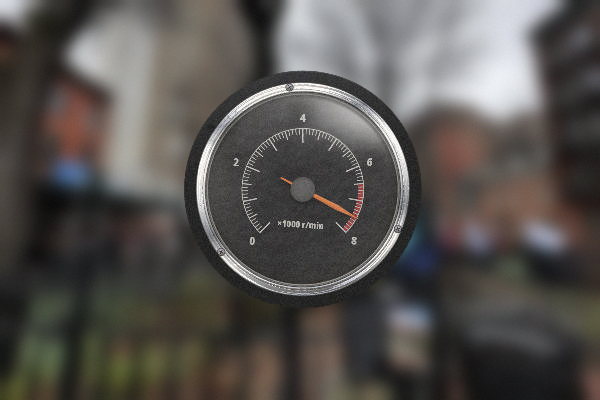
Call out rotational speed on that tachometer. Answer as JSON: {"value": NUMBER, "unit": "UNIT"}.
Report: {"value": 7500, "unit": "rpm"}
